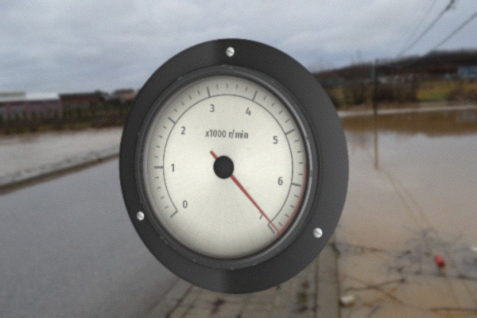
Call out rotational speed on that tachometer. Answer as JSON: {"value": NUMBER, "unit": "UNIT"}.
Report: {"value": 6900, "unit": "rpm"}
